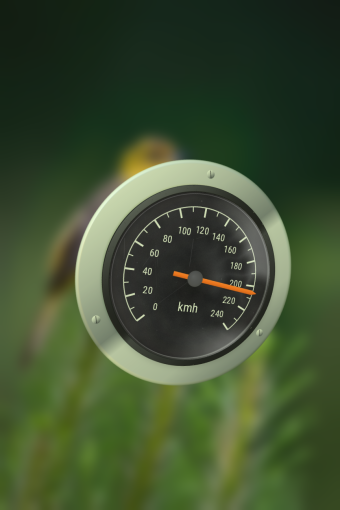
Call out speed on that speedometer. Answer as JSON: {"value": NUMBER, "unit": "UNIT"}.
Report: {"value": 205, "unit": "km/h"}
